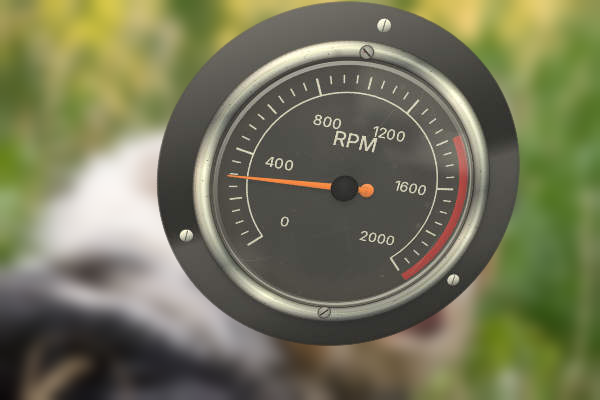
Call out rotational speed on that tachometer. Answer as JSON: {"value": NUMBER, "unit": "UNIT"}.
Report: {"value": 300, "unit": "rpm"}
